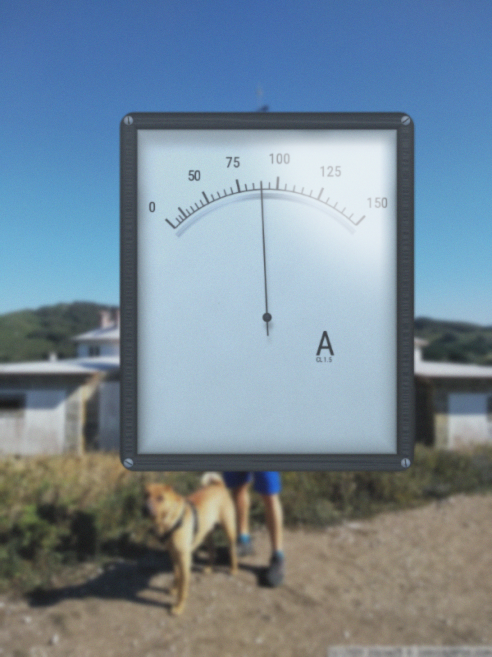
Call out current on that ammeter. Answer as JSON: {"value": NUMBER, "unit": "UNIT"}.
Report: {"value": 90, "unit": "A"}
